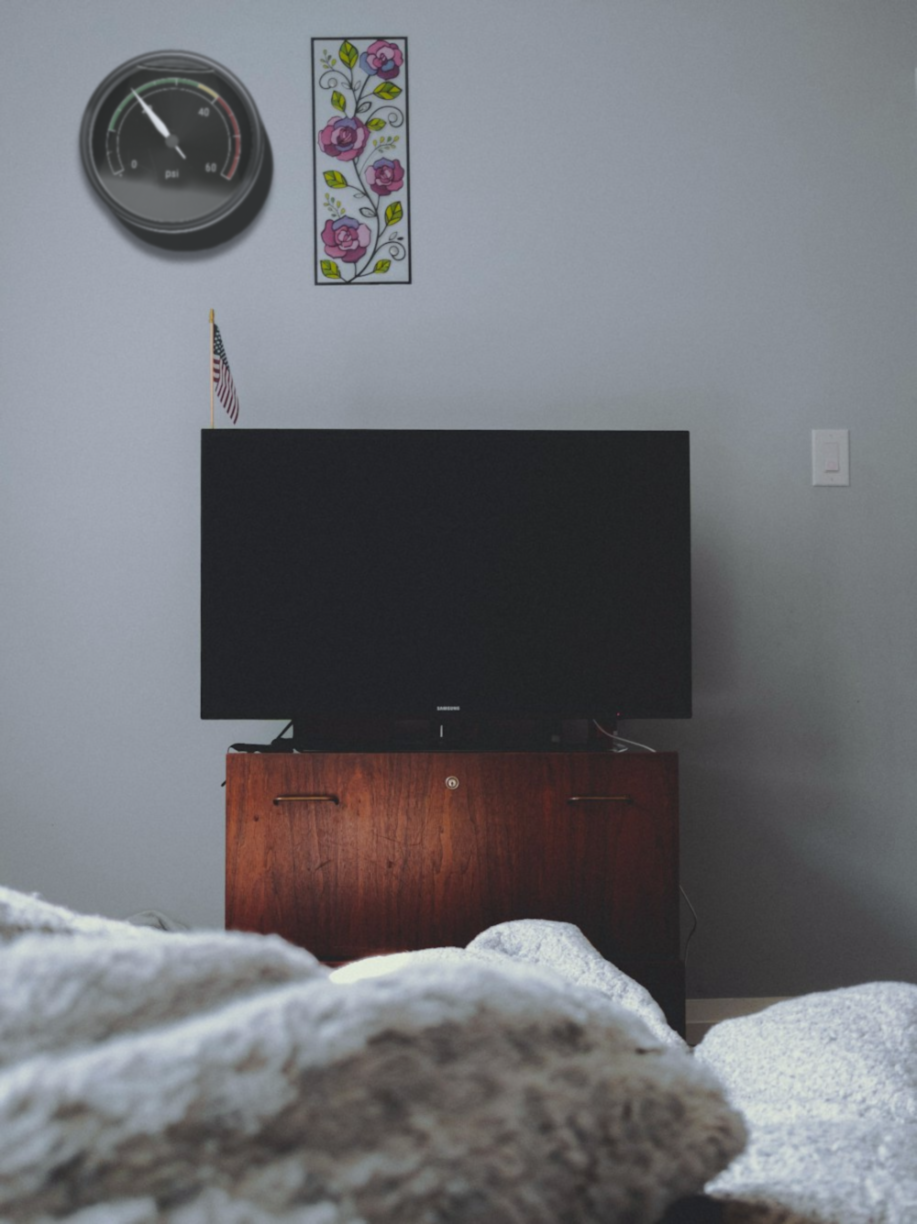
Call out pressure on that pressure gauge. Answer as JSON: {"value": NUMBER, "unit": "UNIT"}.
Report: {"value": 20, "unit": "psi"}
